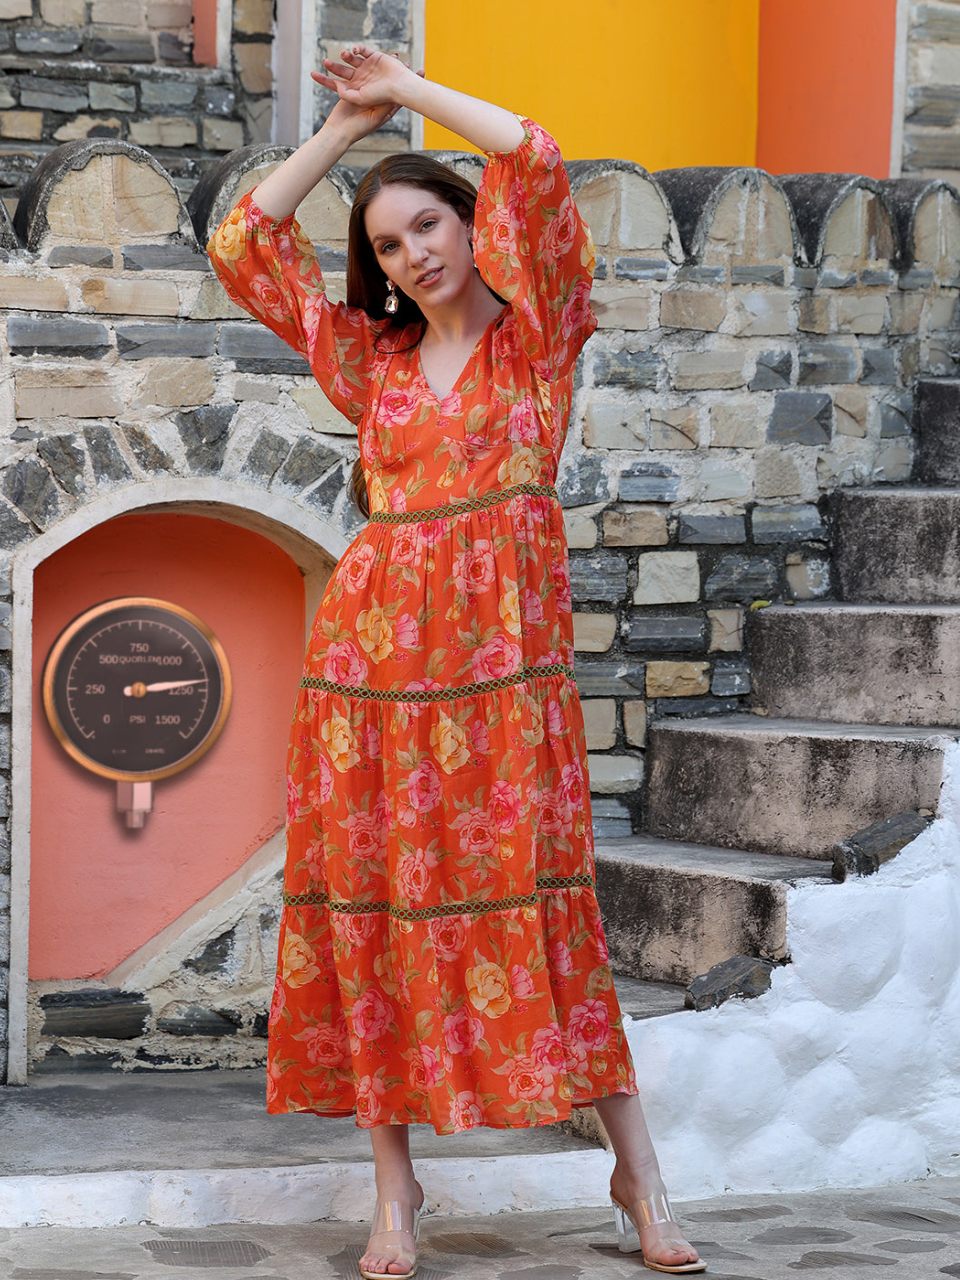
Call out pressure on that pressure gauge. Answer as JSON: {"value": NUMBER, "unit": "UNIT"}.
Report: {"value": 1200, "unit": "psi"}
